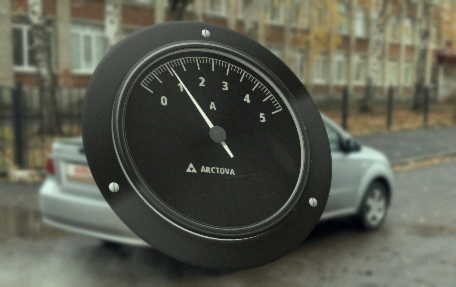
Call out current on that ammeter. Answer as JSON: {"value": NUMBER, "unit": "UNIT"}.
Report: {"value": 1, "unit": "A"}
